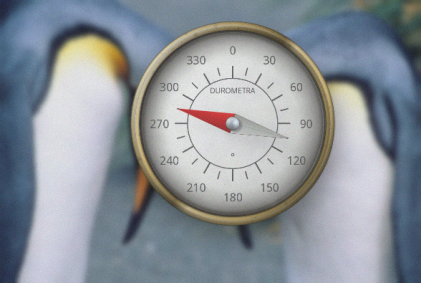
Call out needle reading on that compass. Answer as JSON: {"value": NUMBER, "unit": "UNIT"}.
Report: {"value": 285, "unit": "°"}
